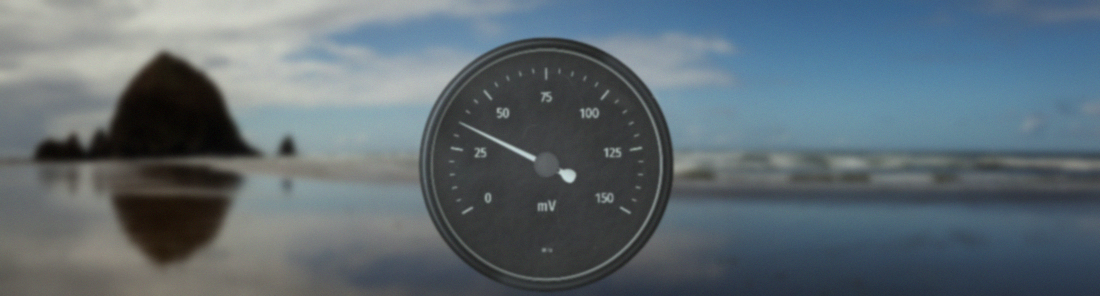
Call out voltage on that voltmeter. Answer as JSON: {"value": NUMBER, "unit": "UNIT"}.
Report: {"value": 35, "unit": "mV"}
